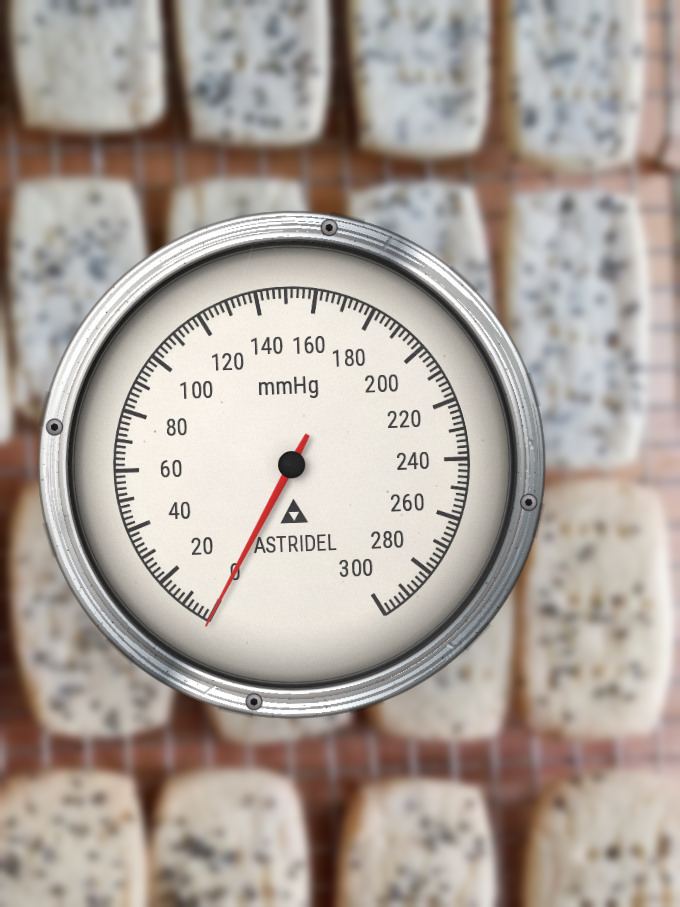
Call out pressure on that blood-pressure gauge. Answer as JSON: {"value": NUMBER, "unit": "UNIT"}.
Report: {"value": 0, "unit": "mmHg"}
